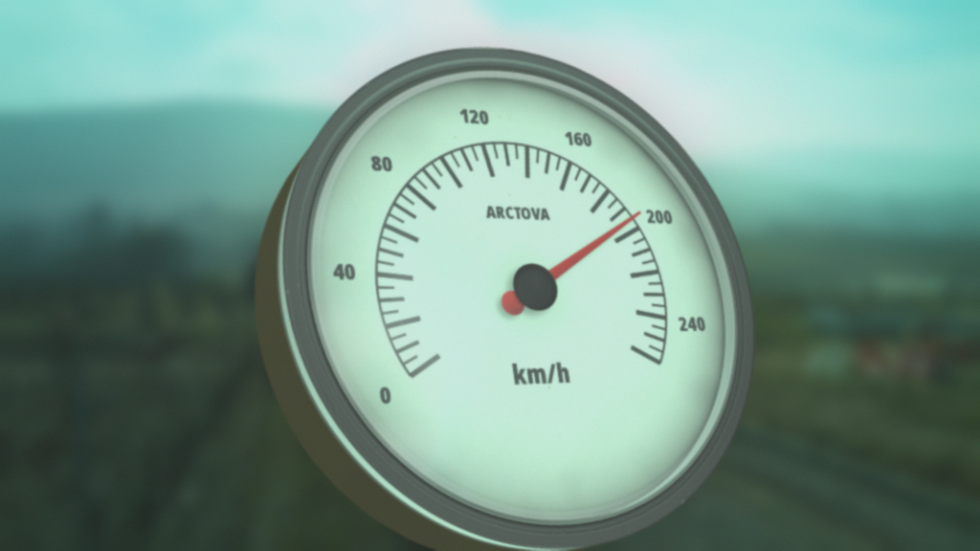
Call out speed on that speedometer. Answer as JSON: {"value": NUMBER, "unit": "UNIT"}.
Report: {"value": 195, "unit": "km/h"}
